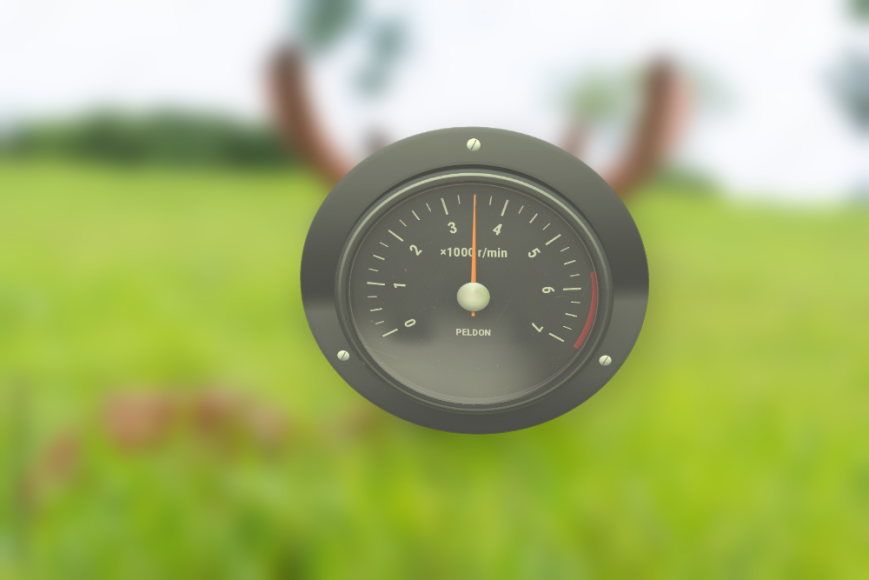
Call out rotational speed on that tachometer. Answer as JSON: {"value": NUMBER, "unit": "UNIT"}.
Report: {"value": 3500, "unit": "rpm"}
